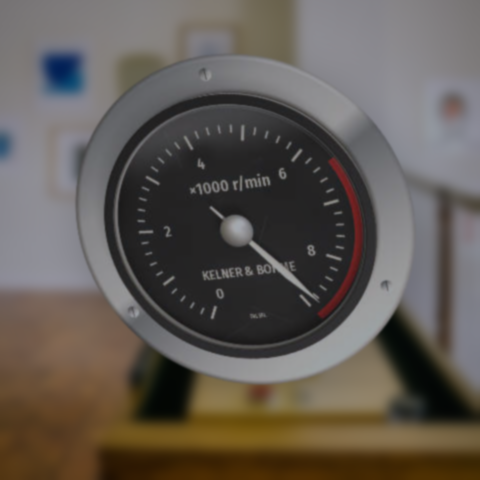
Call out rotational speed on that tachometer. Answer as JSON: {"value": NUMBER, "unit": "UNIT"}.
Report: {"value": 8800, "unit": "rpm"}
